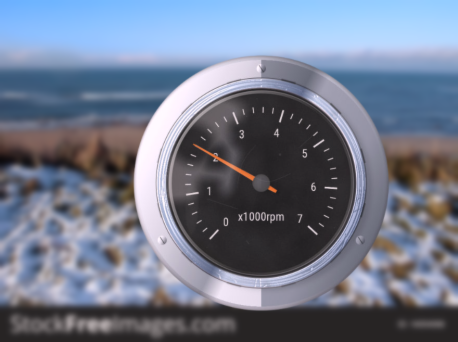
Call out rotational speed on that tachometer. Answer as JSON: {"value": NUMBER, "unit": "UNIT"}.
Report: {"value": 2000, "unit": "rpm"}
